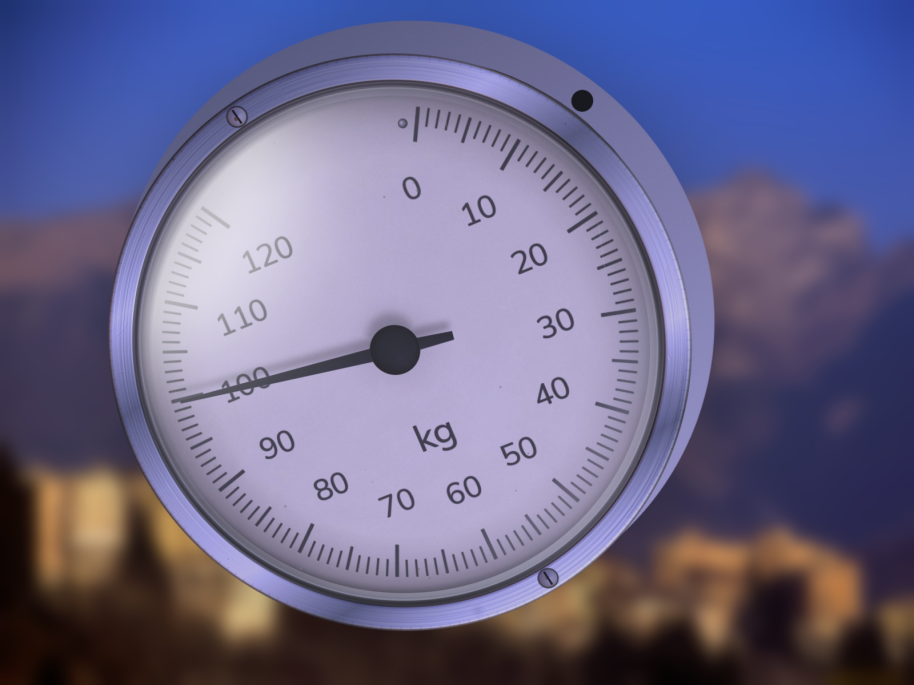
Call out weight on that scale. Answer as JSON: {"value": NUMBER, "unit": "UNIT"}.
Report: {"value": 100, "unit": "kg"}
